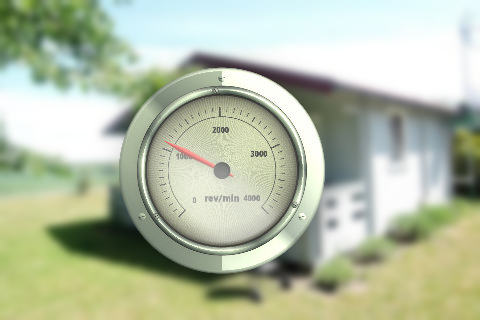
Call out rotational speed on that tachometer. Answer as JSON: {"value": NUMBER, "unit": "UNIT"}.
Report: {"value": 1100, "unit": "rpm"}
